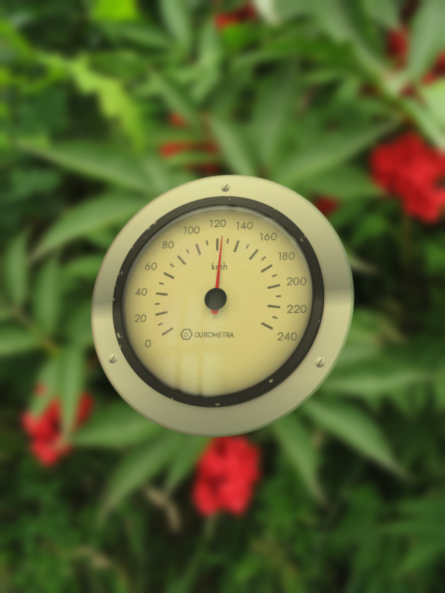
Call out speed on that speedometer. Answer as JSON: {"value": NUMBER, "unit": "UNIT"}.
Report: {"value": 125, "unit": "km/h"}
